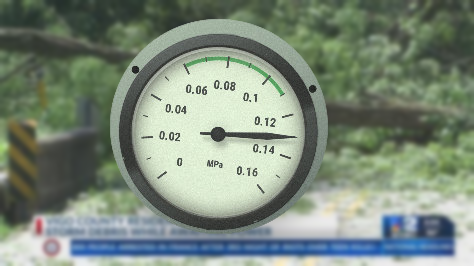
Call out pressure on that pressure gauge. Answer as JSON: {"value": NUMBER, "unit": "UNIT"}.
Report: {"value": 0.13, "unit": "MPa"}
